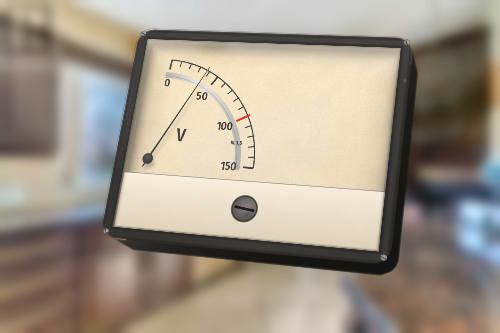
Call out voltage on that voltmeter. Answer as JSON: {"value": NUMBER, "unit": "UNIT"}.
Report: {"value": 40, "unit": "V"}
